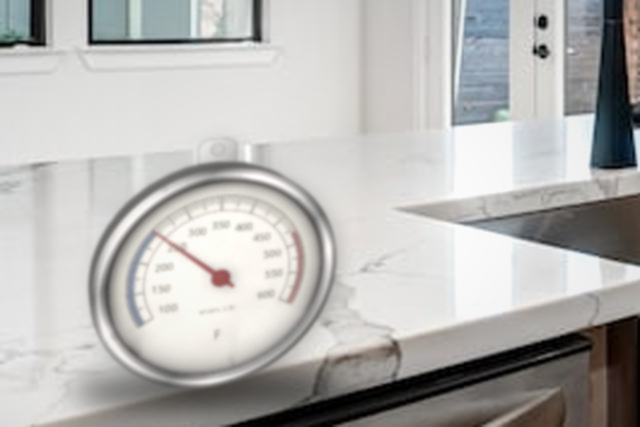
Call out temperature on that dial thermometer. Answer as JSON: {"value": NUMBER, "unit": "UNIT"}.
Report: {"value": 250, "unit": "°F"}
